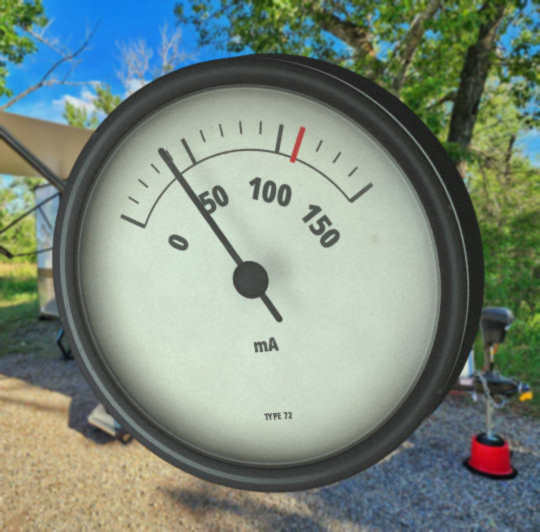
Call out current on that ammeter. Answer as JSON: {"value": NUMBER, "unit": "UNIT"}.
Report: {"value": 40, "unit": "mA"}
